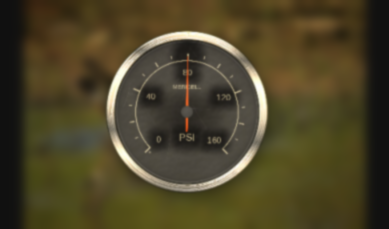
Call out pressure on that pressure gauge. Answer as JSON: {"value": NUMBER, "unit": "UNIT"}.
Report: {"value": 80, "unit": "psi"}
